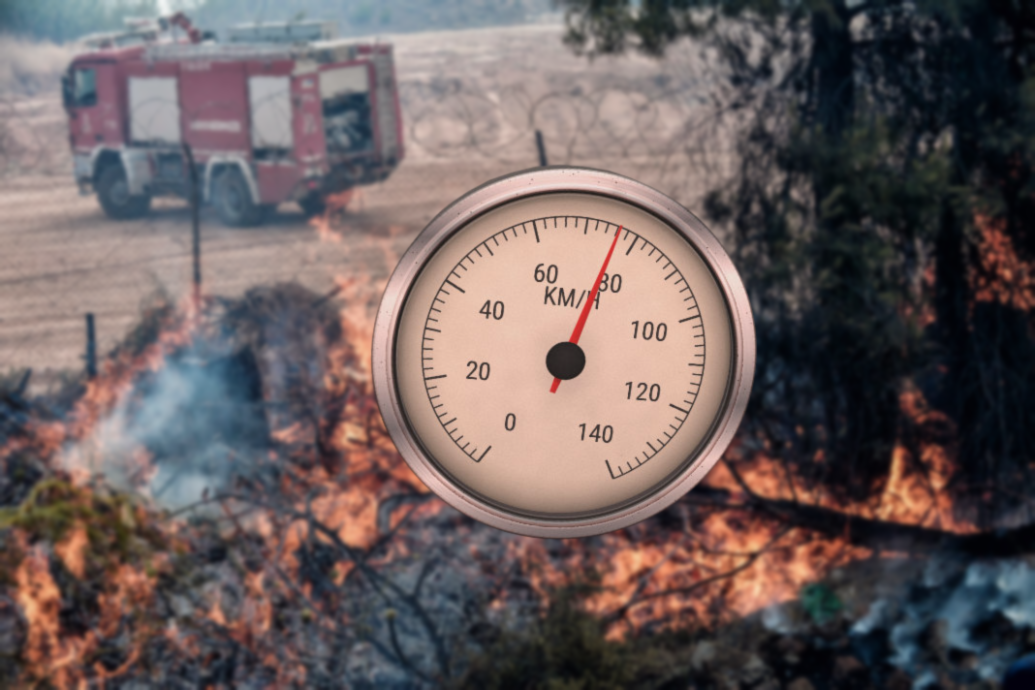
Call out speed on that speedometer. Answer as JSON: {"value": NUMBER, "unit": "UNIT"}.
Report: {"value": 76, "unit": "km/h"}
